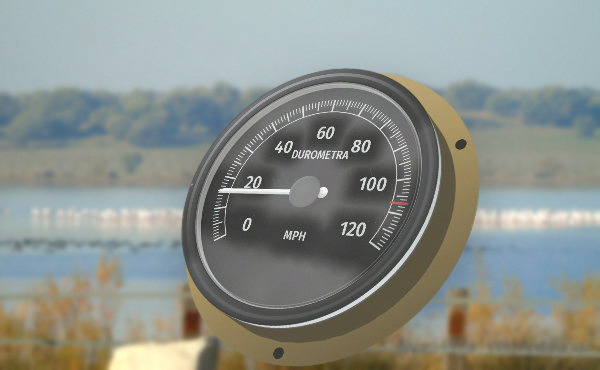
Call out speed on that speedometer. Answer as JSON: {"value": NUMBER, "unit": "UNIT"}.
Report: {"value": 15, "unit": "mph"}
